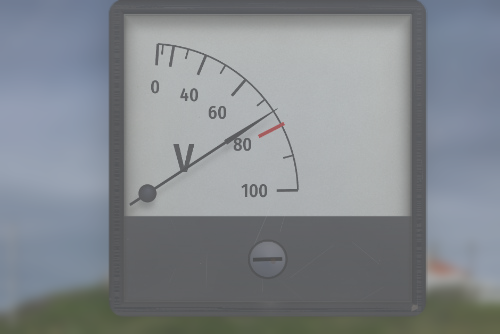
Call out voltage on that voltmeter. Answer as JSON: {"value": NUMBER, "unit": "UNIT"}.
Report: {"value": 75, "unit": "V"}
